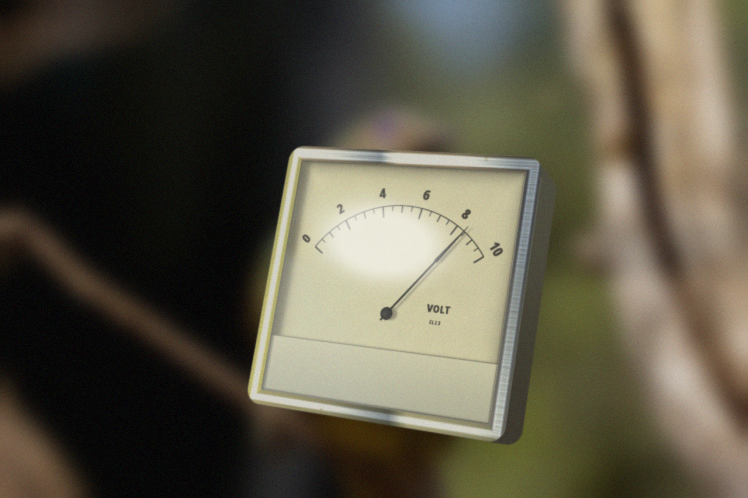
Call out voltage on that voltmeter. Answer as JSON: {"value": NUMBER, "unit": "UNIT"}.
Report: {"value": 8.5, "unit": "V"}
